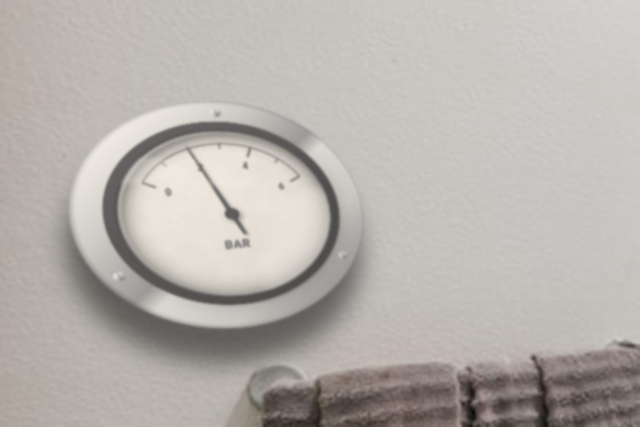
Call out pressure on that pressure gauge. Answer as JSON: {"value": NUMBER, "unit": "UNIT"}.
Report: {"value": 2, "unit": "bar"}
